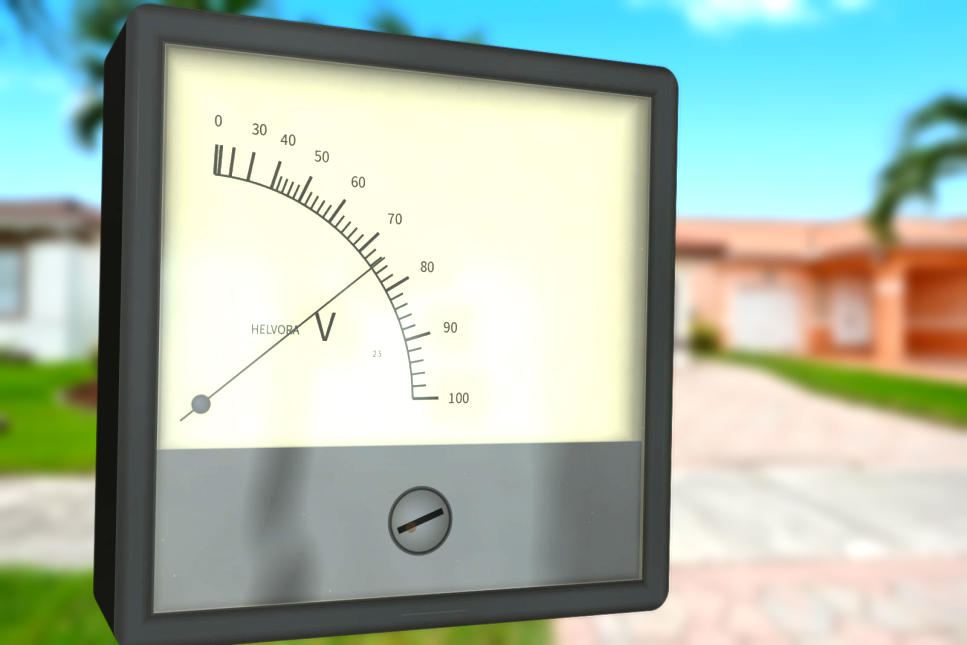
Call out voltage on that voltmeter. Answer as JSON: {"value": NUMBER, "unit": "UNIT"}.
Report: {"value": 74, "unit": "V"}
